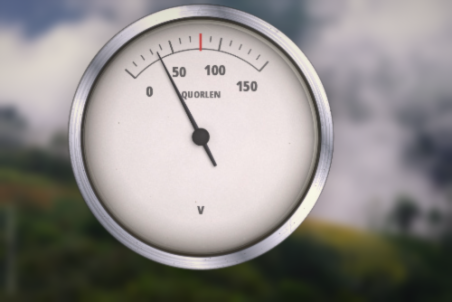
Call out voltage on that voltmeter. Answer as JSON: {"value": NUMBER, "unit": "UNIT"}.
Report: {"value": 35, "unit": "V"}
